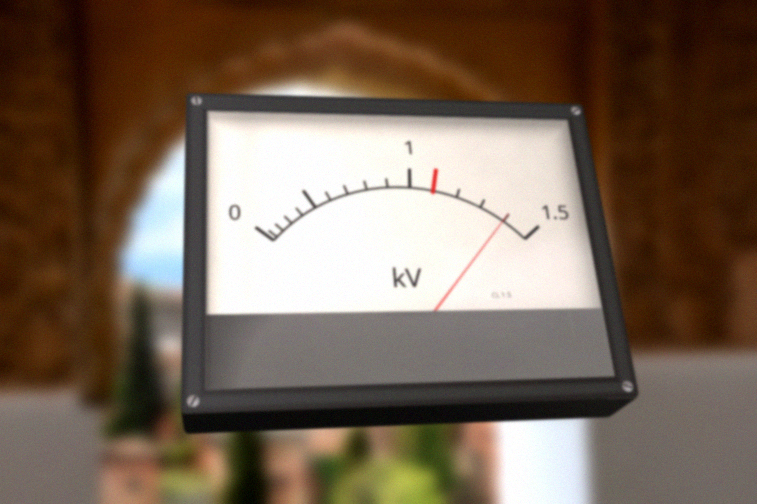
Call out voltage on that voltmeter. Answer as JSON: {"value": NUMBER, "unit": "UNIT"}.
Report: {"value": 1.4, "unit": "kV"}
